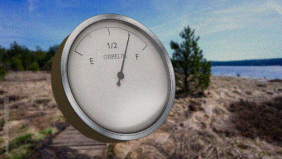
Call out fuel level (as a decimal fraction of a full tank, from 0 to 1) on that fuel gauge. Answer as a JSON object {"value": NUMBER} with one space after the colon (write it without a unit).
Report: {"value": 0.75}
